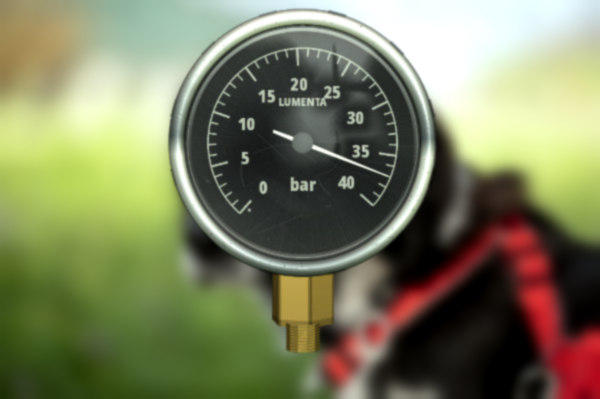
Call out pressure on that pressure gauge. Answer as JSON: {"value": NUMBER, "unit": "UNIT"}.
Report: {"value": 37, "unit": "bar"}
